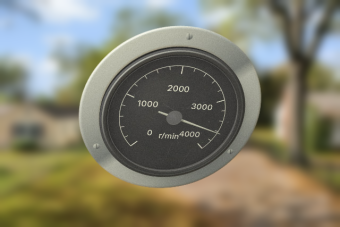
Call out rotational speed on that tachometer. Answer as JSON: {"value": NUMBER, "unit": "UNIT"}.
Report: {"value": 3600, "unit": "rpm"}
